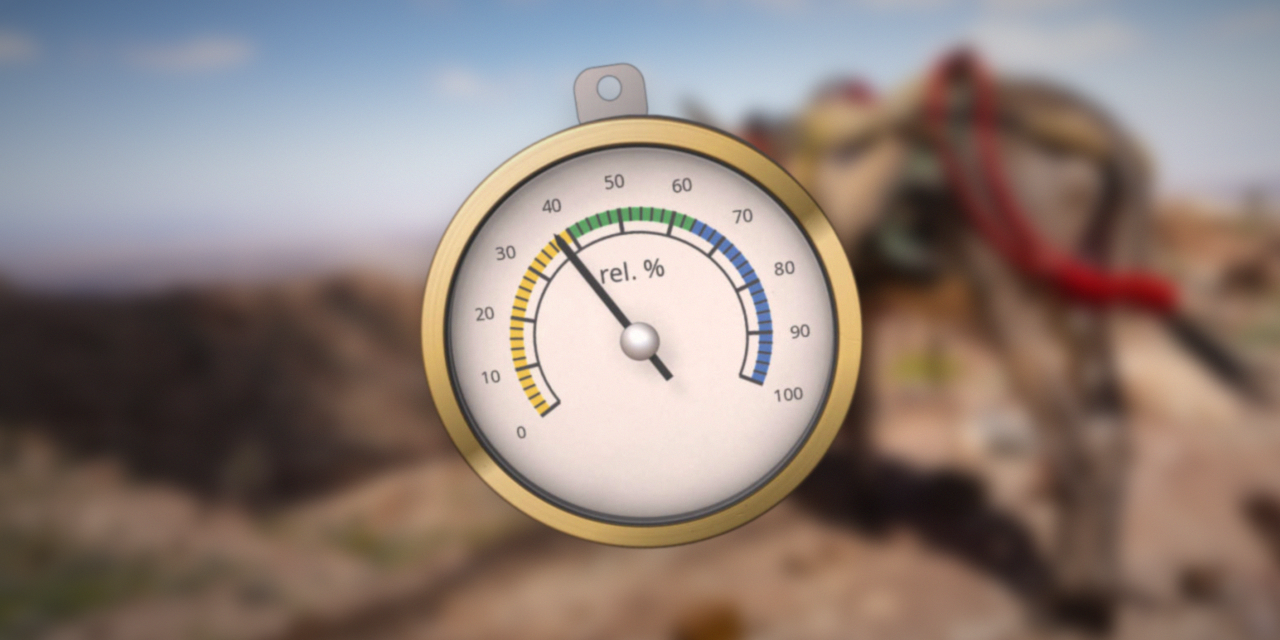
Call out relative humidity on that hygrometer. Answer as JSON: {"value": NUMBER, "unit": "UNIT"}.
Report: {"value": 38, "unit": "%"}
